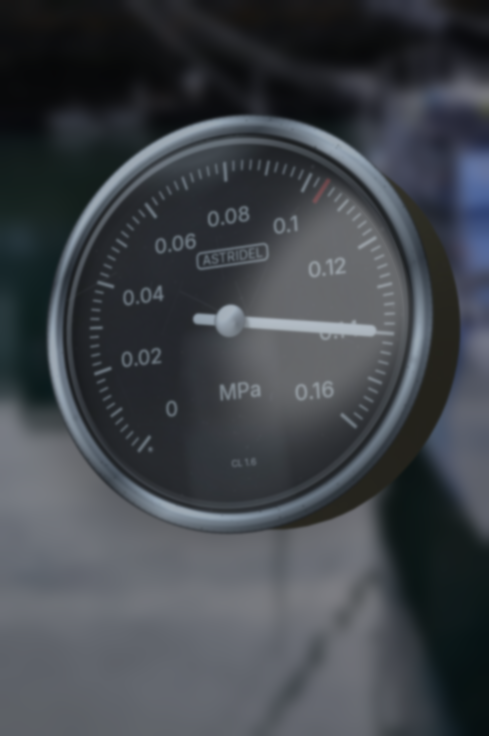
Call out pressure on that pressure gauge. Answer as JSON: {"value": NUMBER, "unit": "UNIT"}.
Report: {"value": 0.14, "unit": "MPa"}
